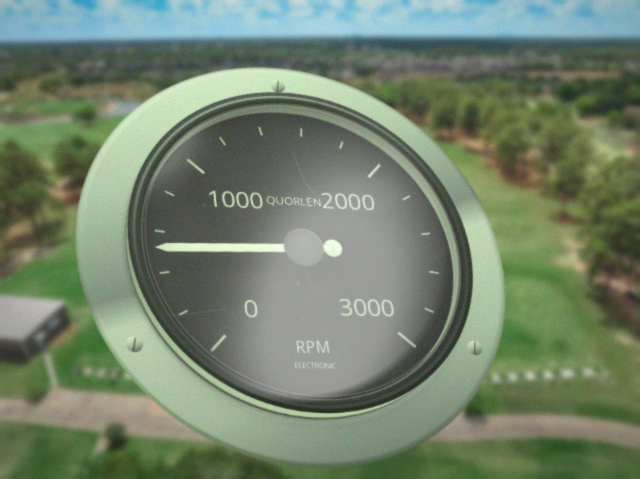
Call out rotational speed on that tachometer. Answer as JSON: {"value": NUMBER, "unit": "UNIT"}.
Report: {"value": 500, "unit": "rpm"}
